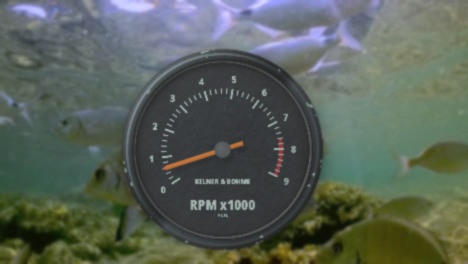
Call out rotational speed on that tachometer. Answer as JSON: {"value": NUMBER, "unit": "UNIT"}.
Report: {"value": 600, "unit": "rpm"}
